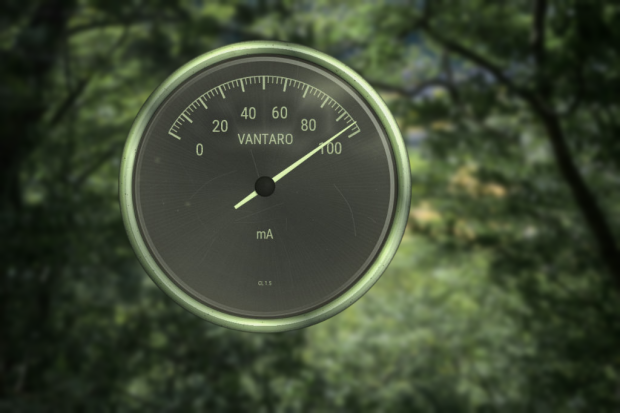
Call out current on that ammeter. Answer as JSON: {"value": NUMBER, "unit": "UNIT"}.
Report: {"value": 96, "unit": "mA"}
